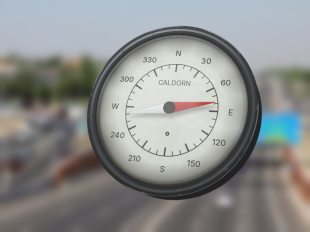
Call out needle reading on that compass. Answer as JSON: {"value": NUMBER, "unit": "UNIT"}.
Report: {"value": 80, "unit": "°"}
